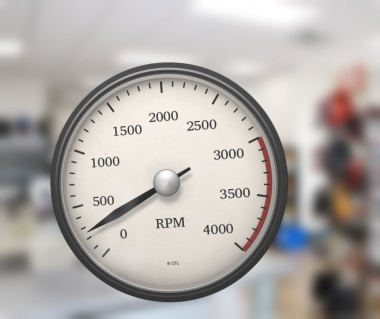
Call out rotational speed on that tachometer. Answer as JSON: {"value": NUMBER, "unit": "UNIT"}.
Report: {"value": 250, "unit": "rpm"}
